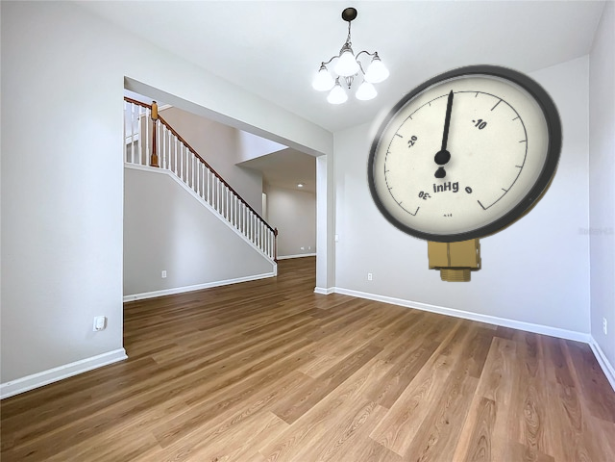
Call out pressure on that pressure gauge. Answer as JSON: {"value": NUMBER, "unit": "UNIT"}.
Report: {"value": -14, "unit": "inHg"}
